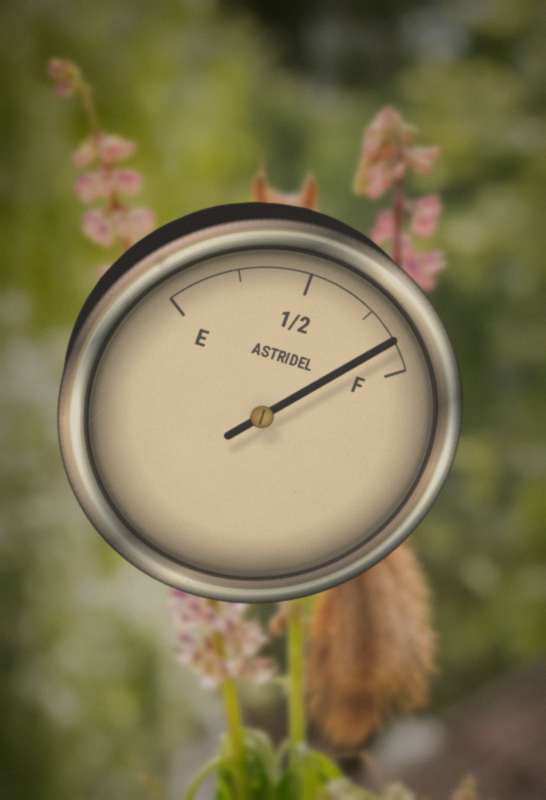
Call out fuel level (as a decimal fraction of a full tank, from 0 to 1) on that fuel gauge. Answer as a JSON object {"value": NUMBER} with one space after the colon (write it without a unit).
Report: {"value": 0.875}
